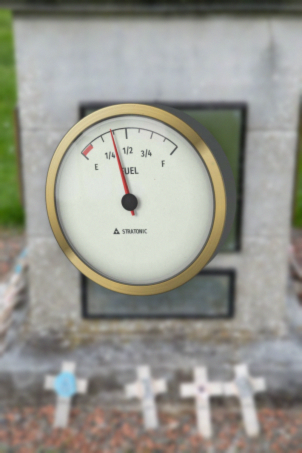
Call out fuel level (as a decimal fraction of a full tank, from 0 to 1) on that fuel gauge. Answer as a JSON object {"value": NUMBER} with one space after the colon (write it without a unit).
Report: {"value": 0.375}
